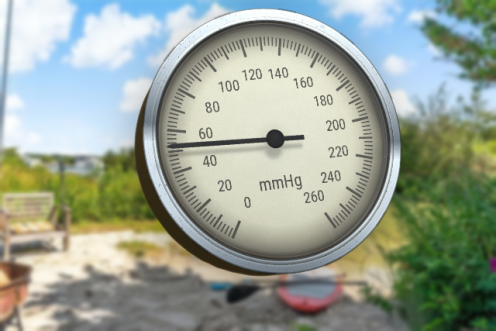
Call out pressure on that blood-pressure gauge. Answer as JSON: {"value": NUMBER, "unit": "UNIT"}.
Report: {"value": 52, "unit": "mmHg"}
